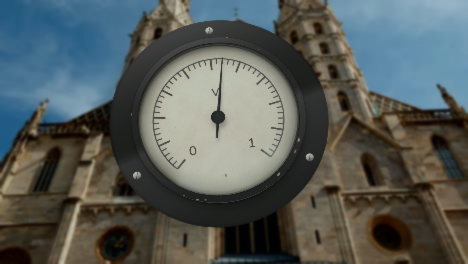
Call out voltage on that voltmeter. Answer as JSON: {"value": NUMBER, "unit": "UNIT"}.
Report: {"value": 0.54, "unit": "V"}
